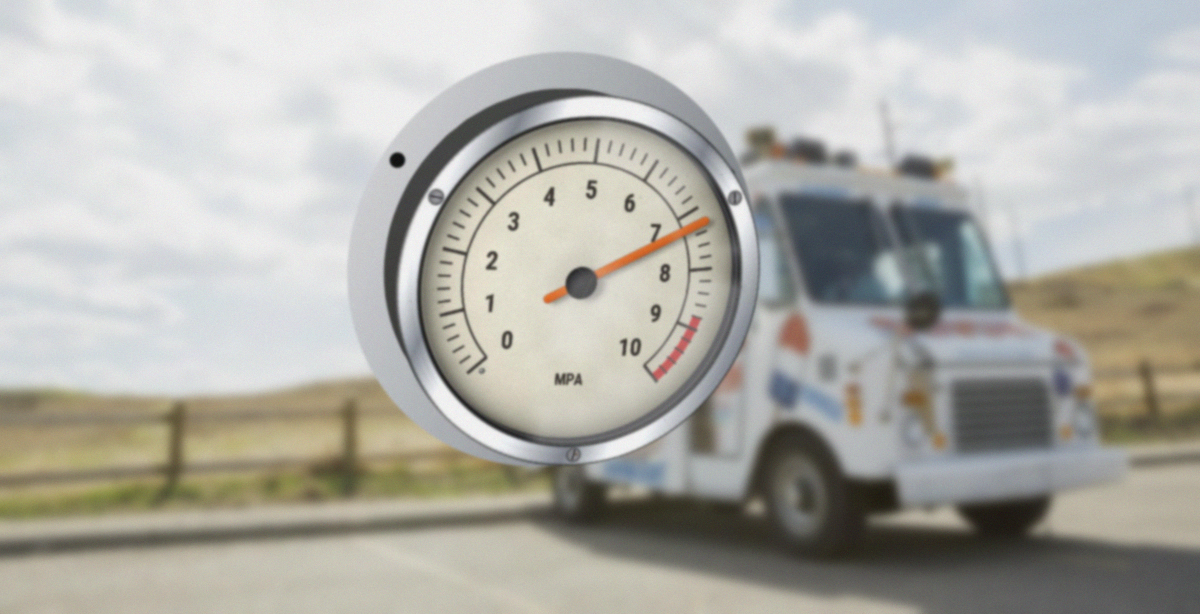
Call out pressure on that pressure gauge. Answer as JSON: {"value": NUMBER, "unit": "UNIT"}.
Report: {"value": 7.2, "unit": "MPa"}
